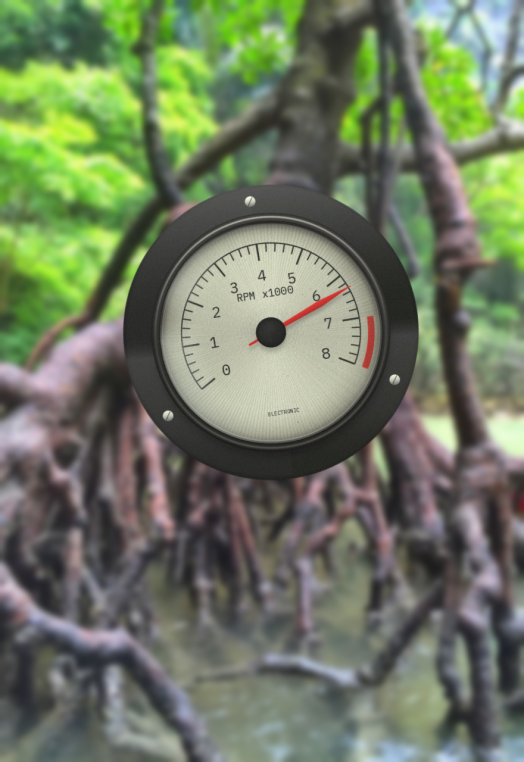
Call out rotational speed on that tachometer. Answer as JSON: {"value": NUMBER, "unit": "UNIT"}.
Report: {"value": 6300, "unit": "rpm"}
